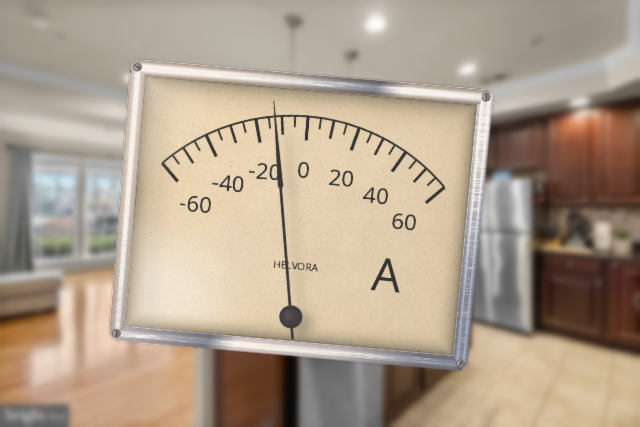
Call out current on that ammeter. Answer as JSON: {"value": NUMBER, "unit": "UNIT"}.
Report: {"value": -12.5, "unit": "A"}
